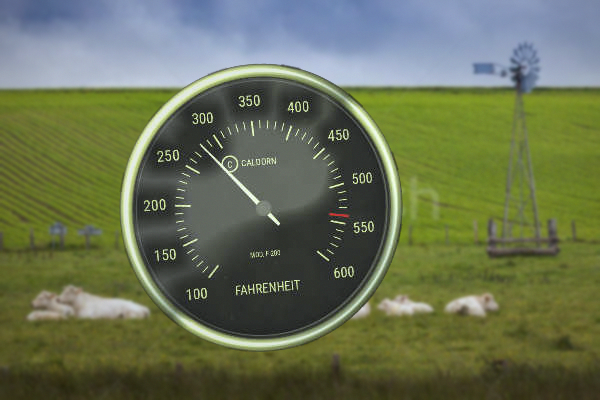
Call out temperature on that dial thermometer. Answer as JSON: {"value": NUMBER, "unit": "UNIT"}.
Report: {"value": 280, "unit": "°F"}
